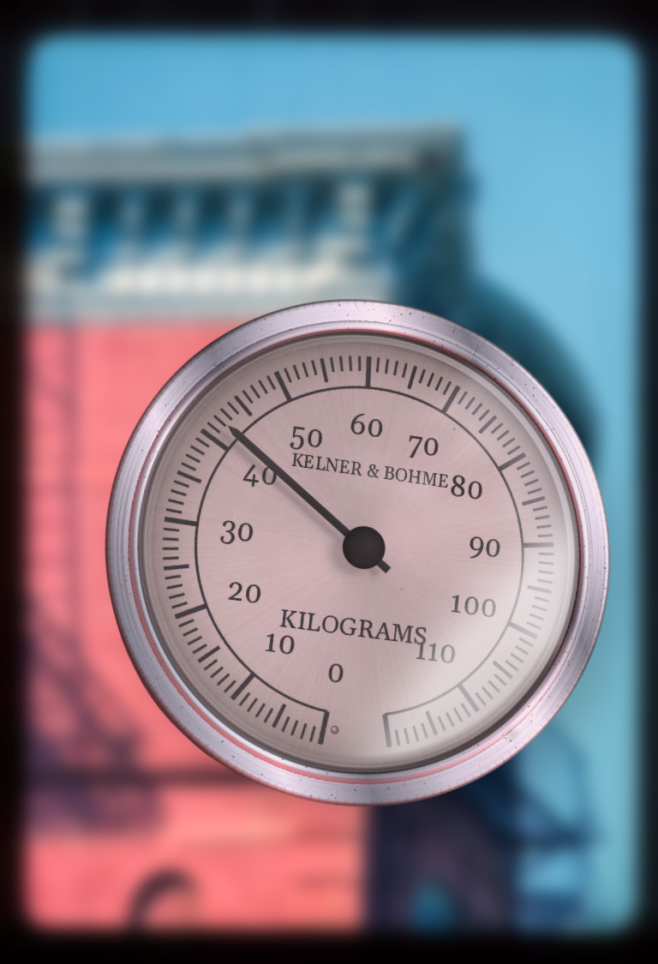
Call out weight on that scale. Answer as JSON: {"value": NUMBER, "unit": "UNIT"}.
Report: {"value": 42, "unit": "kg"}
